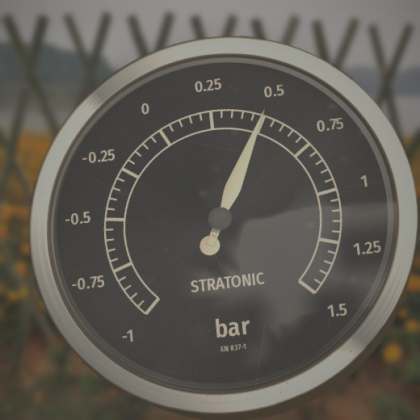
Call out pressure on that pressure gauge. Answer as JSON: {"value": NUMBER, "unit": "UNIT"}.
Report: {"value": 0.5, "unit": "bar"}
